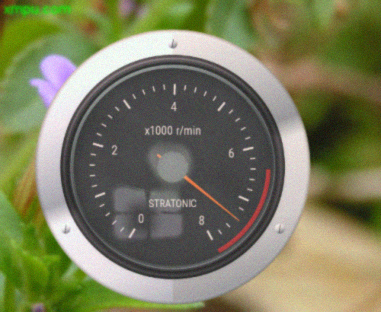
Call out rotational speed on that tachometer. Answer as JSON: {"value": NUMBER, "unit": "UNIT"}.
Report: {"value": 7400, "unit": "rpm"}
